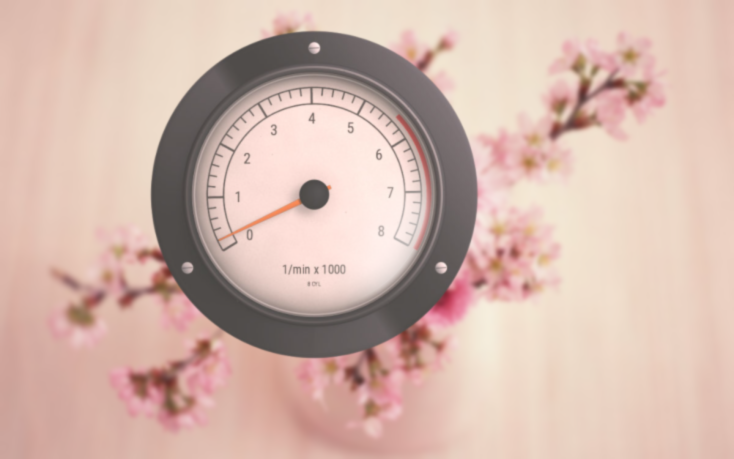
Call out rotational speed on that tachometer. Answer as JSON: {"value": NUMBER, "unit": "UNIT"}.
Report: {"value": 200, "unit": "rpm"}
